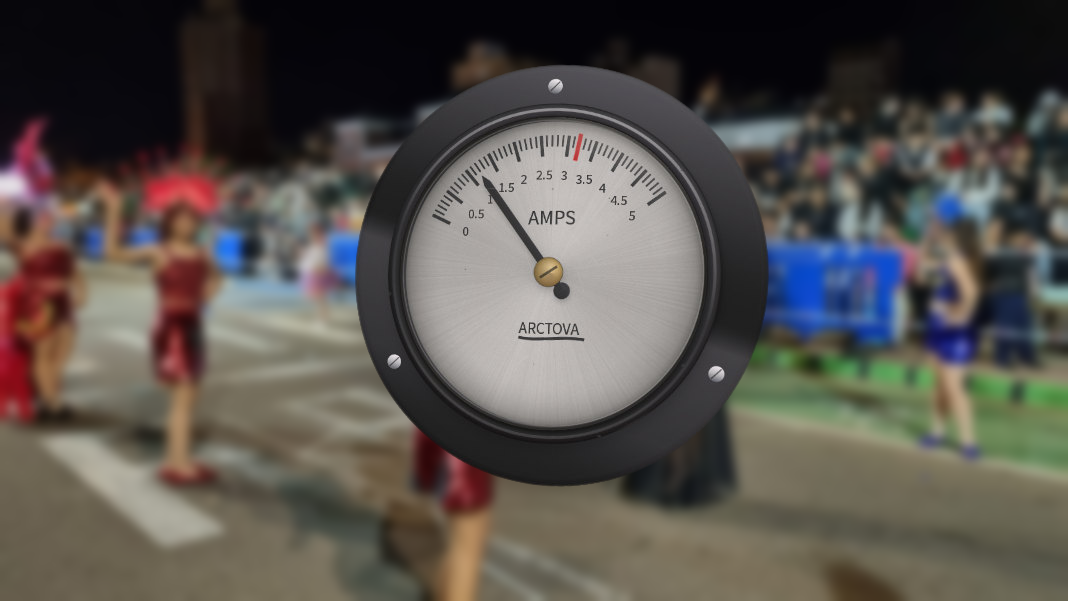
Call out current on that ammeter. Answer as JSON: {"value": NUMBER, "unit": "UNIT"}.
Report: {"value": 1.2, "unit": "A"}
